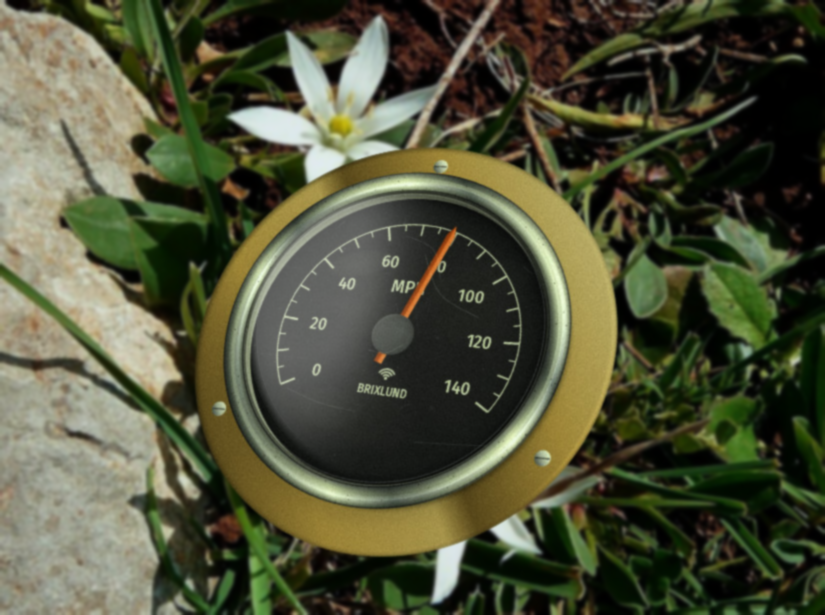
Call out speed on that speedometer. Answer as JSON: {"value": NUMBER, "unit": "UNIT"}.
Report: {"value": 80, "unit": "mph"}
